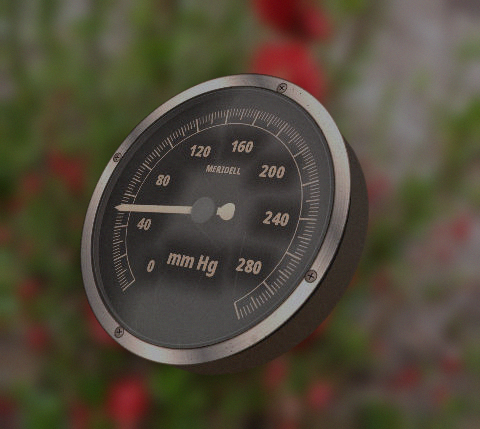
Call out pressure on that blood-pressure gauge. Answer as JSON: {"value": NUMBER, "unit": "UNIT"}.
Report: {"value": 50, "unit": "mmHg"}
